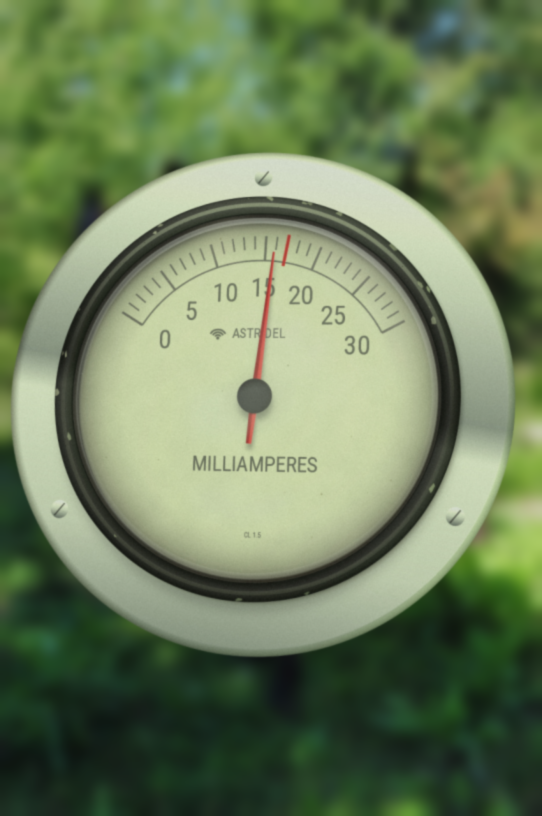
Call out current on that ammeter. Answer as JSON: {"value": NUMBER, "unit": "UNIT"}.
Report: {"value": 16, "unit": "mA"}
